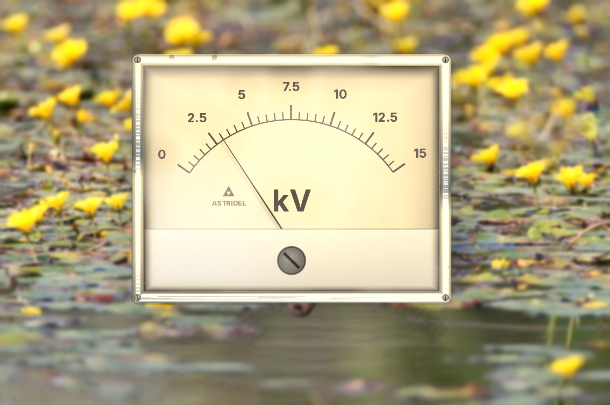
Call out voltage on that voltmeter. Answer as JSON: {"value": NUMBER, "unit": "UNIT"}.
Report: {"value": 3, "unit": "kV"}
